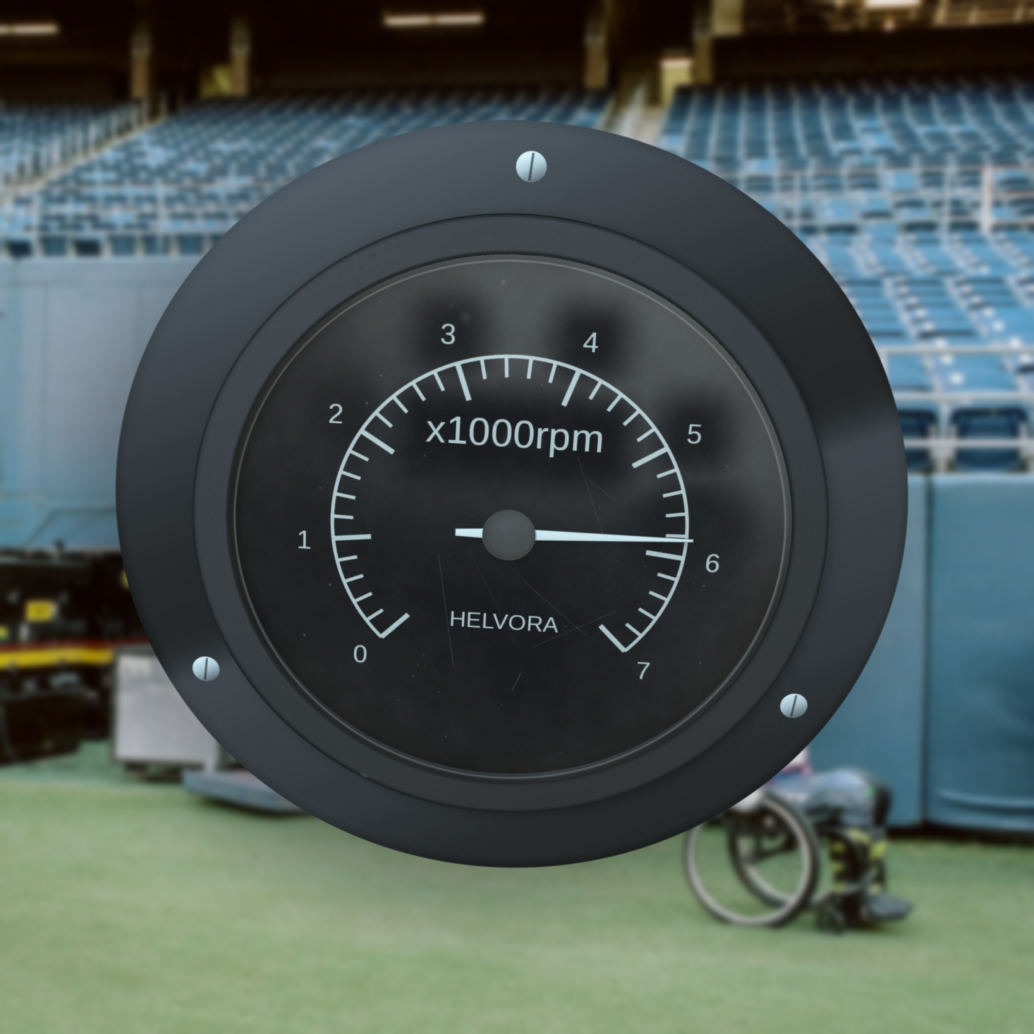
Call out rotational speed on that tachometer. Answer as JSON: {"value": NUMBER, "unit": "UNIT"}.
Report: {"value": 5800, "unit": "rpm"}
